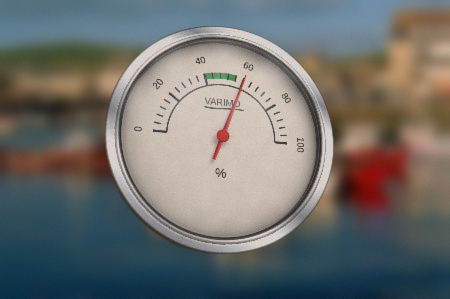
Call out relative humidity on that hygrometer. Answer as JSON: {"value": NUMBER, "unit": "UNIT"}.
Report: {"value": 60, "unit": "%"}
